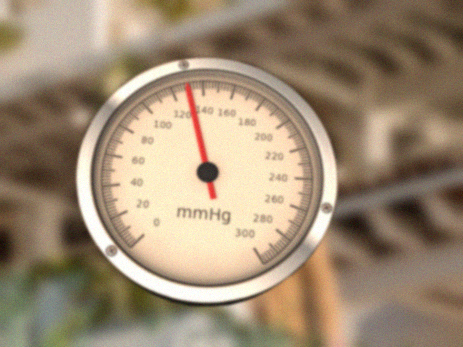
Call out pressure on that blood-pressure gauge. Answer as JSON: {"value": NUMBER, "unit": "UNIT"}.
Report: {"value": 130, "unit": "mmHg"}
